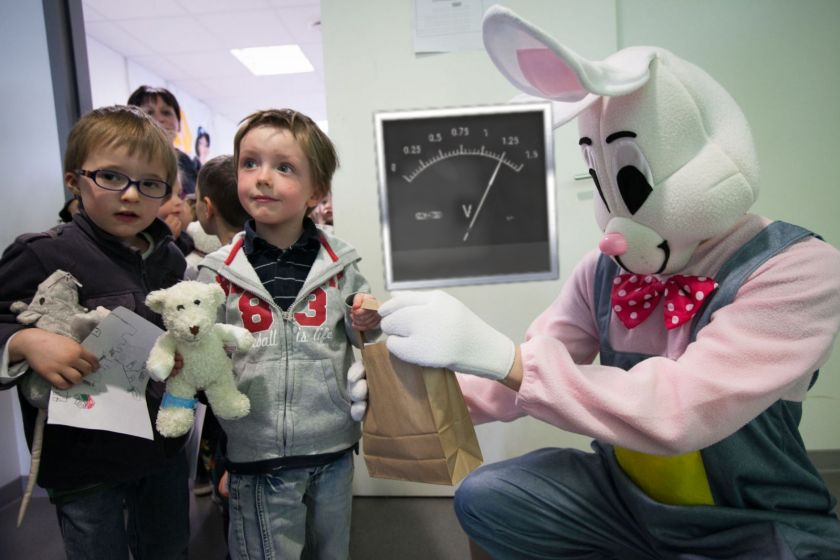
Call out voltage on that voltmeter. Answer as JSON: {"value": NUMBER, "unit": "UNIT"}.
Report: {"value": 1.25, "unit": "V"}
